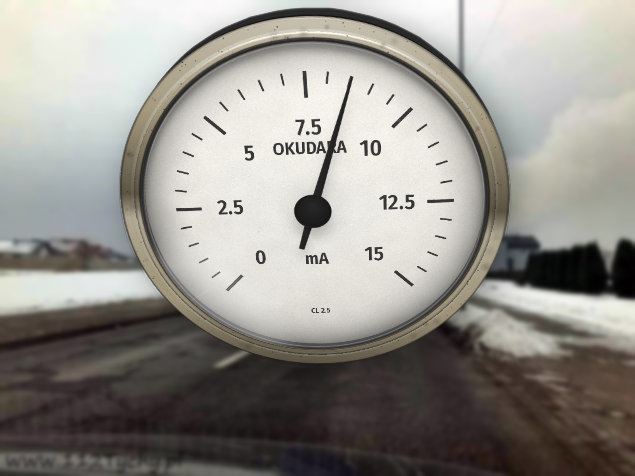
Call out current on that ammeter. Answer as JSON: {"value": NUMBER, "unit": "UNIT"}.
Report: {"value": 8.5, "unit": "mA"}
